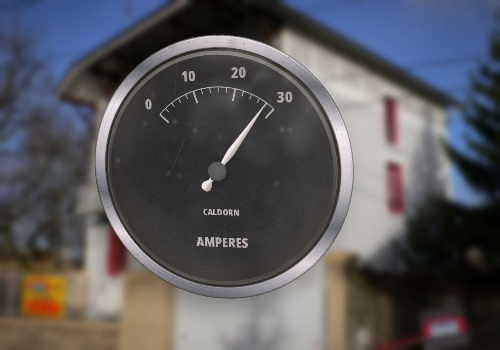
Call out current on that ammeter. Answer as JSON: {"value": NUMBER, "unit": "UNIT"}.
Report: {"value": 28, "unit": "A"}
